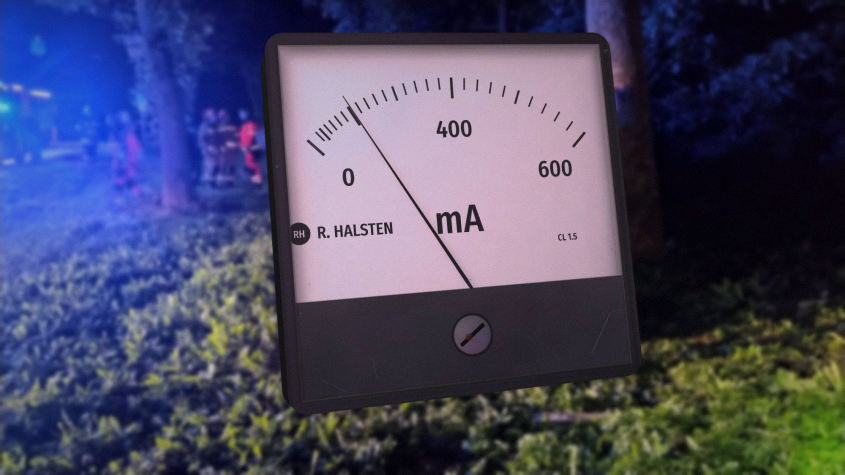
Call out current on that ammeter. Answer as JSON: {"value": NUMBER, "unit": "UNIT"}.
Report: {"value": 200, "unit": "mA"}
